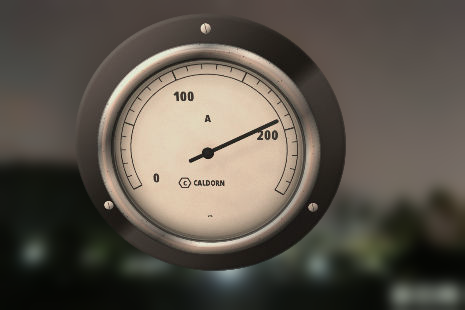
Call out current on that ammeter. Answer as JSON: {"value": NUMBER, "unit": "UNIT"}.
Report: {"value": 190, "unit": "A"}
